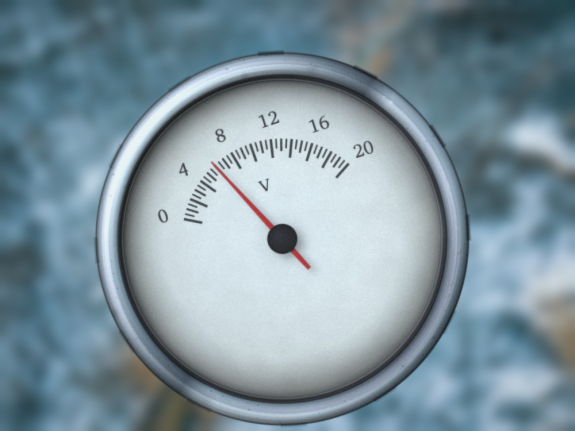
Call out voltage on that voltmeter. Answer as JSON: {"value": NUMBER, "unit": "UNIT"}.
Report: {"value": 6, "unit": "V"}
